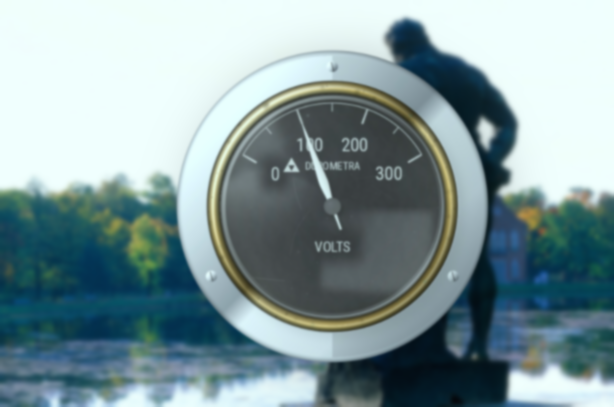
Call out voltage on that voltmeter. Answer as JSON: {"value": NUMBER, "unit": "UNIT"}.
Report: {"value": 100, "unit": "V"}
